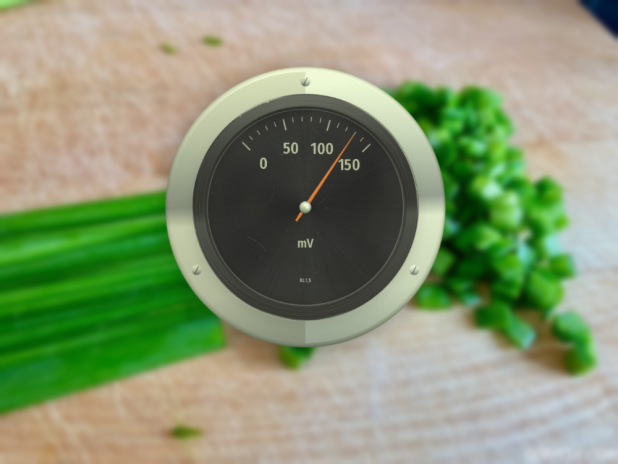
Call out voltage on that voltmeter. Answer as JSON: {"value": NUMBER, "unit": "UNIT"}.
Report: {"value": 130, "unit": "mV"}
